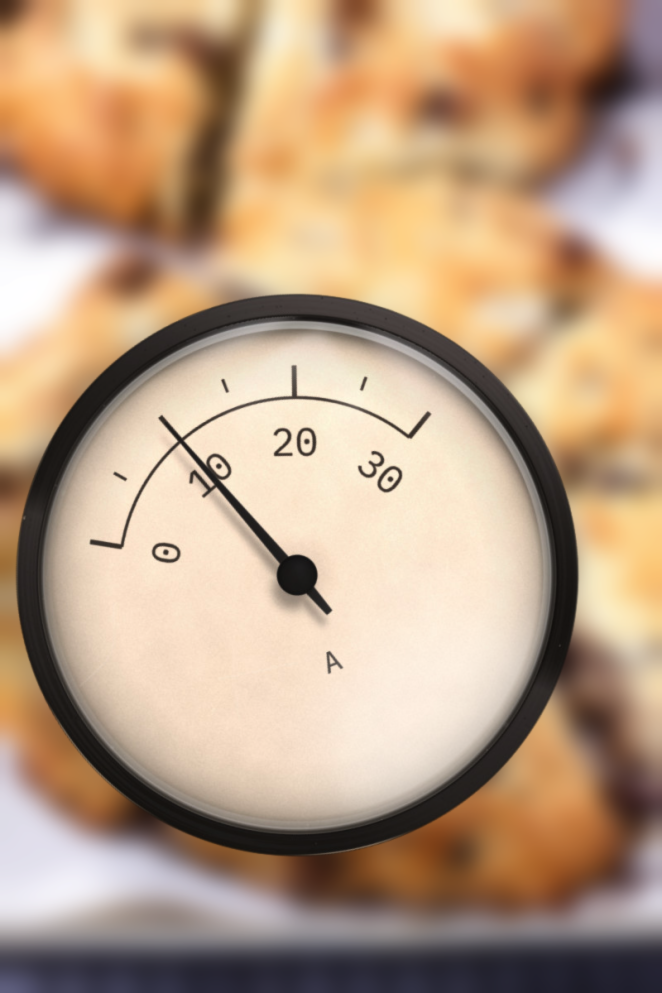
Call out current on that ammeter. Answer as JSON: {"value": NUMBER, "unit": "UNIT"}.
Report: {"value": 10, "unit": "A"}
